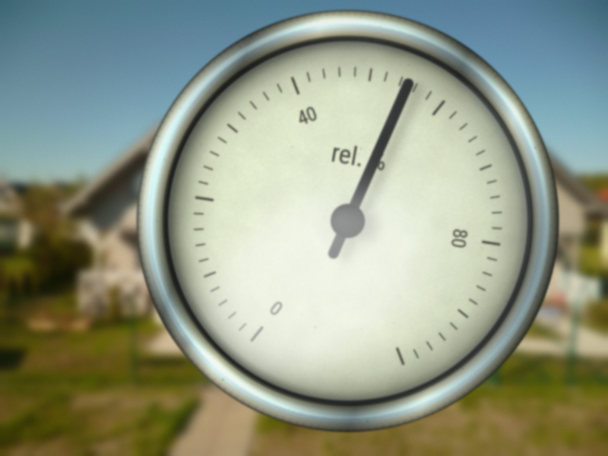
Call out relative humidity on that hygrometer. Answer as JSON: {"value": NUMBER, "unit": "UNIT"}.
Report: {"value": 55, "unit": "%"}
